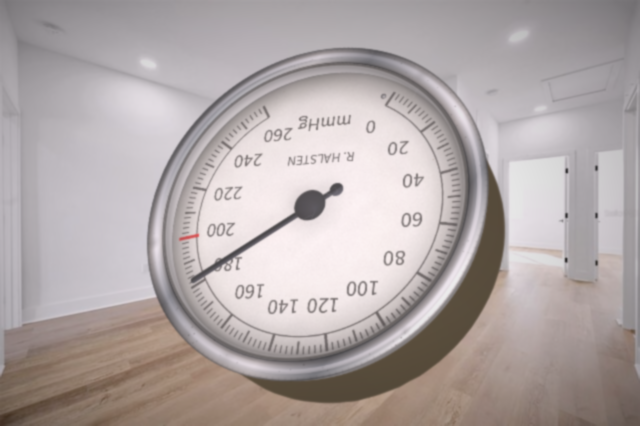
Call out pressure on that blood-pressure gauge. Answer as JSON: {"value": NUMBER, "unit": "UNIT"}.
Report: {"value": 180, "unit": "mmHg"}
